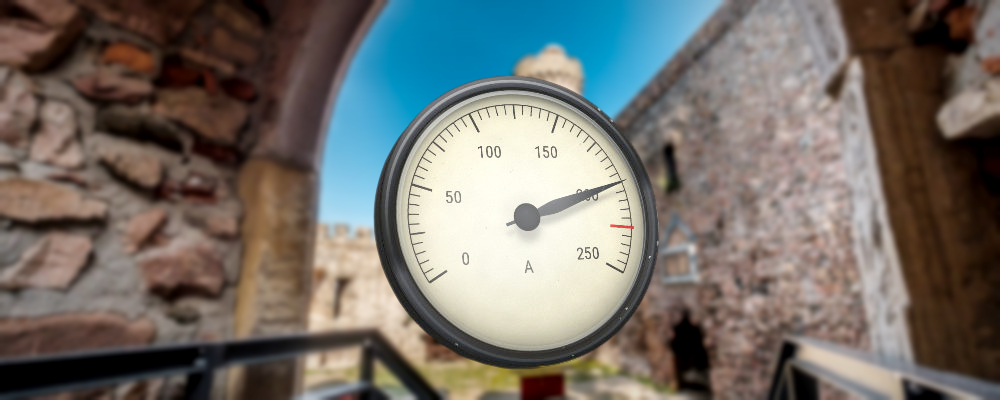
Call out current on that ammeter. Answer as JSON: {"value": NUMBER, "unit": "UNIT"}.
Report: {"value": 200, "unit": "A"}
